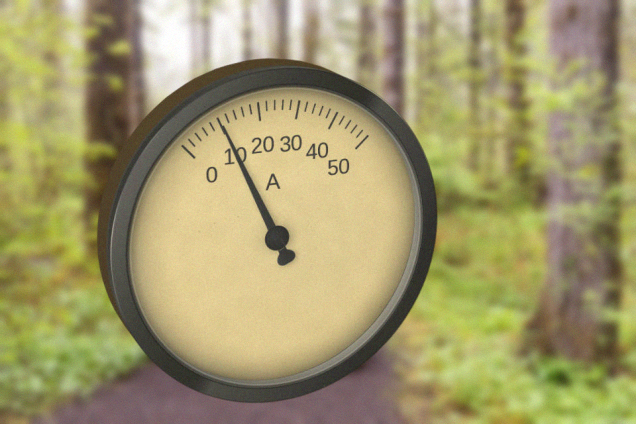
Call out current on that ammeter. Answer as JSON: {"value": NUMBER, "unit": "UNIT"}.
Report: {"value": 10, "unit": "A"}
